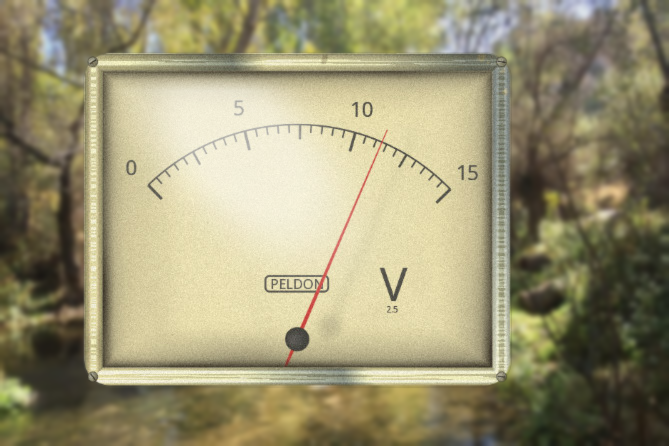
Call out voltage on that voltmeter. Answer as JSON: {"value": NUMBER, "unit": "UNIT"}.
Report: {"value": 11.25, "unit": "V"}
